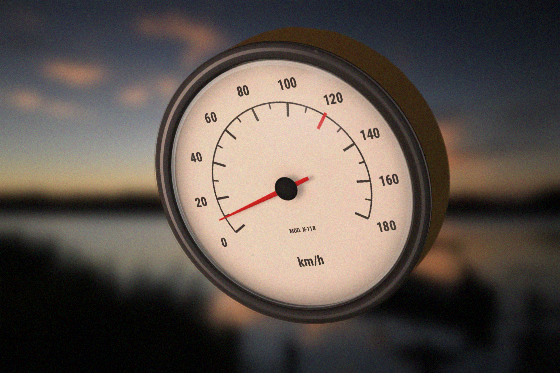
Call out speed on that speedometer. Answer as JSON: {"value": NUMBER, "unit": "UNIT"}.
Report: {"value": 10, "unit": "km/h"}
